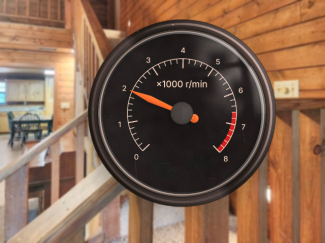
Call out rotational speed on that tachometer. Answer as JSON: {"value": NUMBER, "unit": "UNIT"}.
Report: {"value": 2000, "unit": "rpm"}
